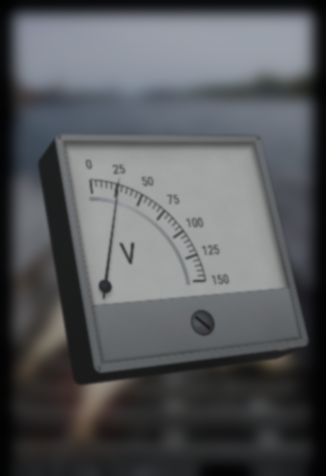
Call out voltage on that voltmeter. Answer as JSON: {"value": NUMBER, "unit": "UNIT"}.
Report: {"value": 25, "unit": "V"}
